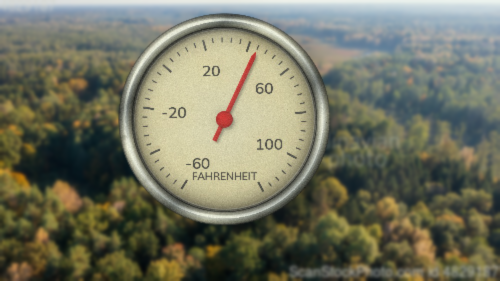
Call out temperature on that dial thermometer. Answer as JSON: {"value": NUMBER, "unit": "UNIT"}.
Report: {"value": 44, "unit": "°F"}
